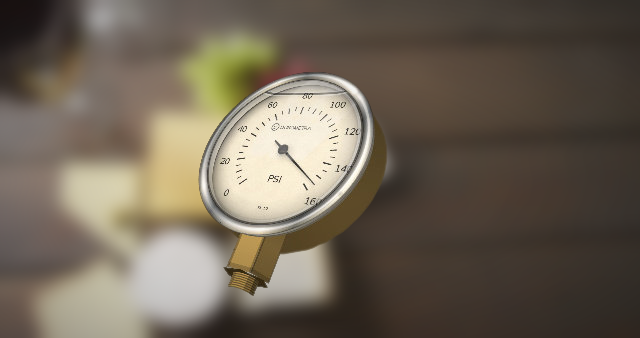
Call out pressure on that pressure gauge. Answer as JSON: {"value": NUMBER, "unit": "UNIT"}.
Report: {"value": 155, "unit": "psi"}
